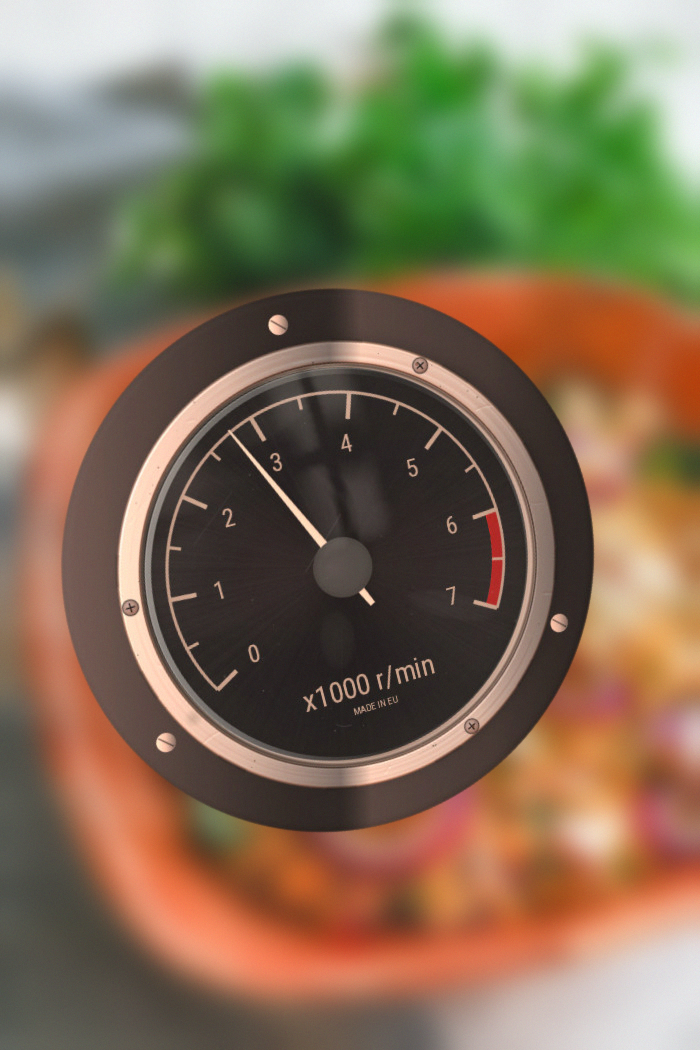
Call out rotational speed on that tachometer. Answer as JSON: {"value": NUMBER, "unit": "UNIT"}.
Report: {"value": 2750, "unit": "rpm"}
